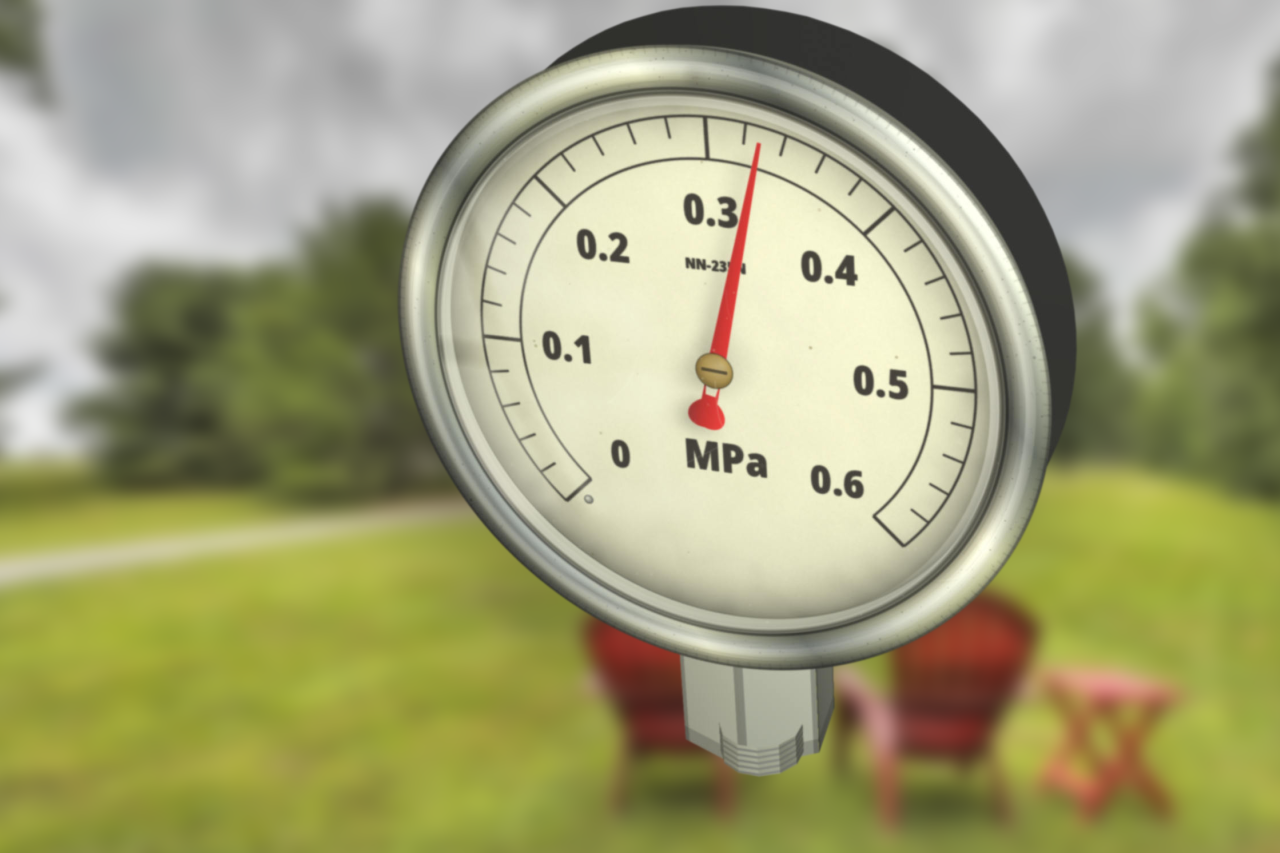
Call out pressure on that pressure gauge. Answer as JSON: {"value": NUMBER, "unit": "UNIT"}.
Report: {"value": 0.33, "unit": "MPa"}
